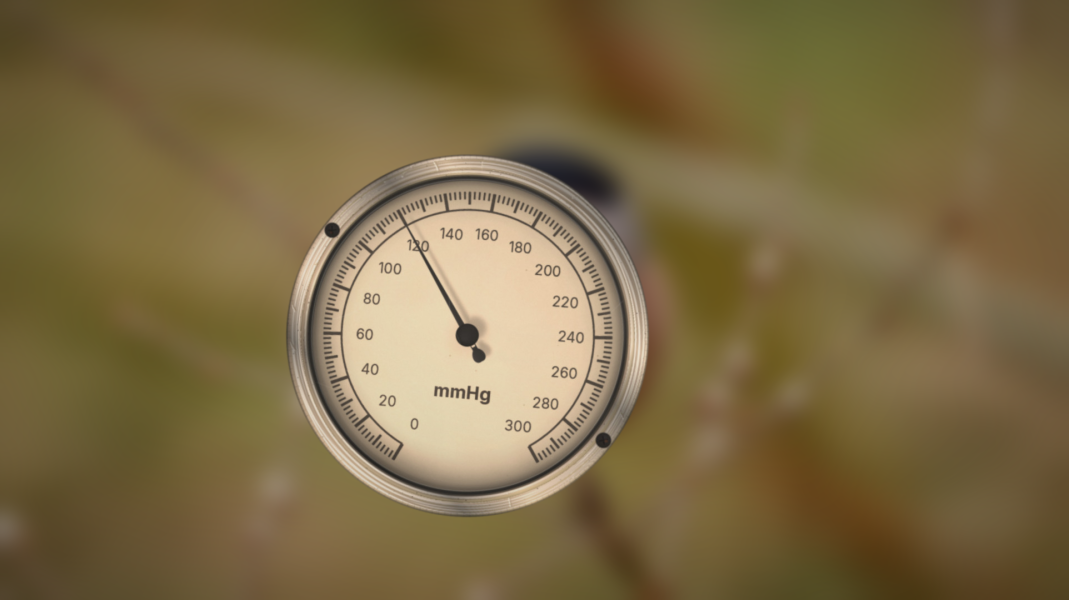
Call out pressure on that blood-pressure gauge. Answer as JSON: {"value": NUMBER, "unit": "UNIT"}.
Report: {"value": 120, "unit": "mmHg"}
